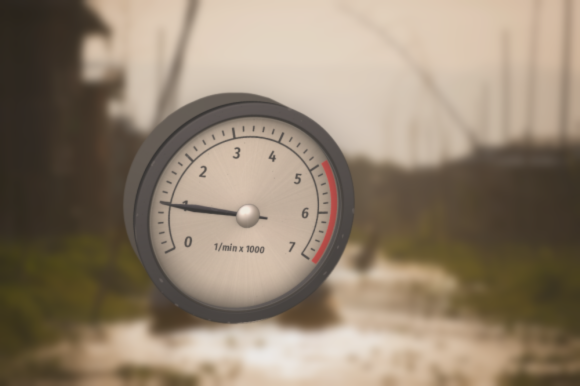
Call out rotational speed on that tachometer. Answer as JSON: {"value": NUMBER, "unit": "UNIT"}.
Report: {"value": 1000, "unit": "rpm"}
